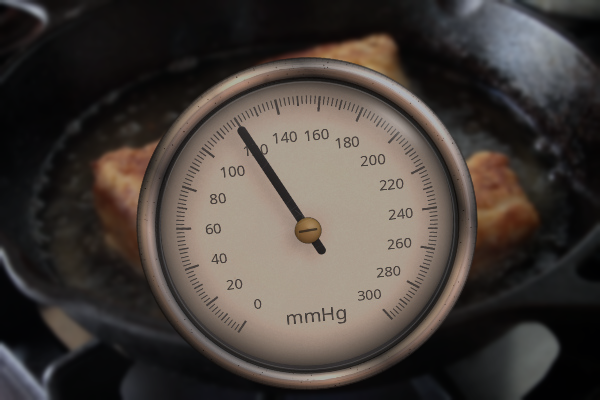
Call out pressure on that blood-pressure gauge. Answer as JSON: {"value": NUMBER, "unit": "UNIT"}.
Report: {"value": 120, "unit": "mmHg"}
